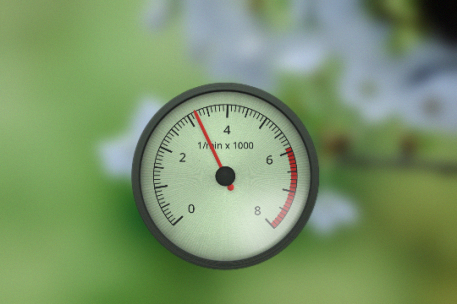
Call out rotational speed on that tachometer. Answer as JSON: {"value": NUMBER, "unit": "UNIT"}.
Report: {"value": 3200, "unit": "rpm"}
